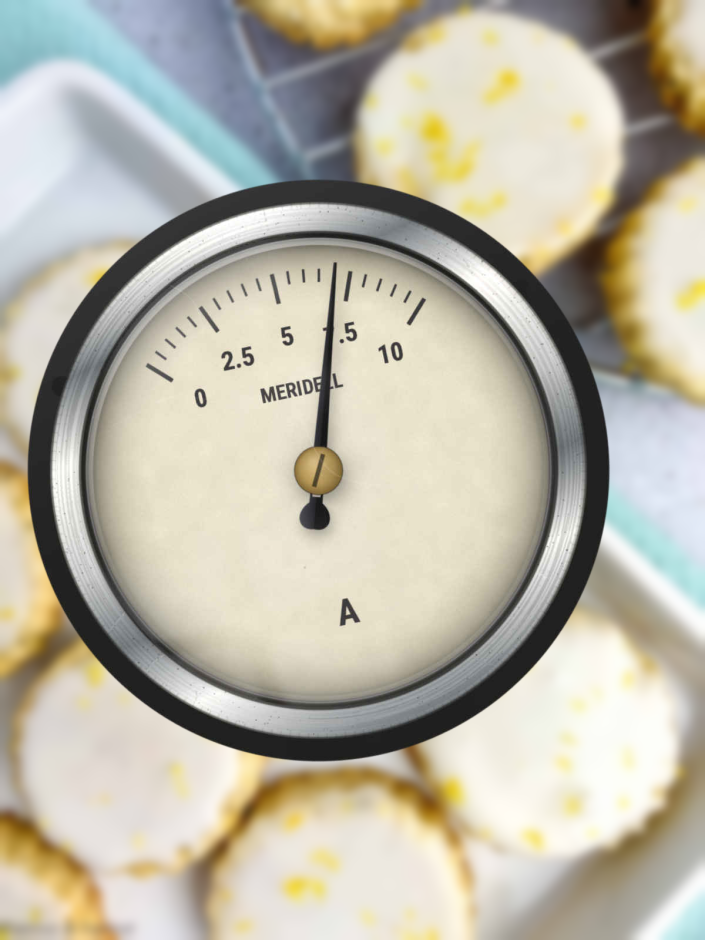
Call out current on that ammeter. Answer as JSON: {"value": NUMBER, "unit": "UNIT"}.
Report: {"value": 7, "unit": "A"}
